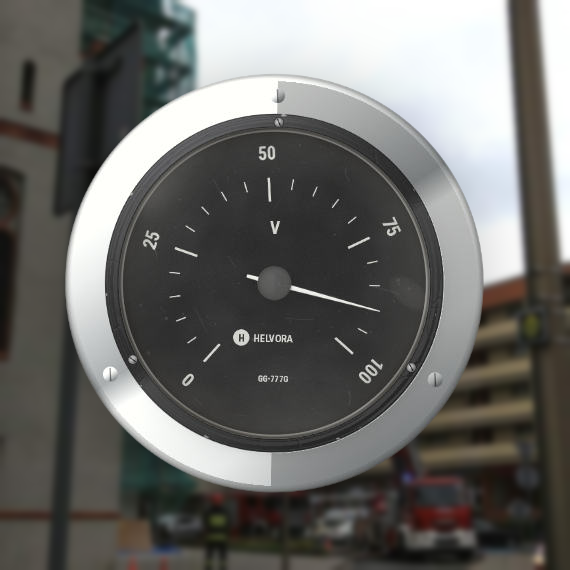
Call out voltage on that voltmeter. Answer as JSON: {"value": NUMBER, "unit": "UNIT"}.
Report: {"value": 90, "unit": "V"}
